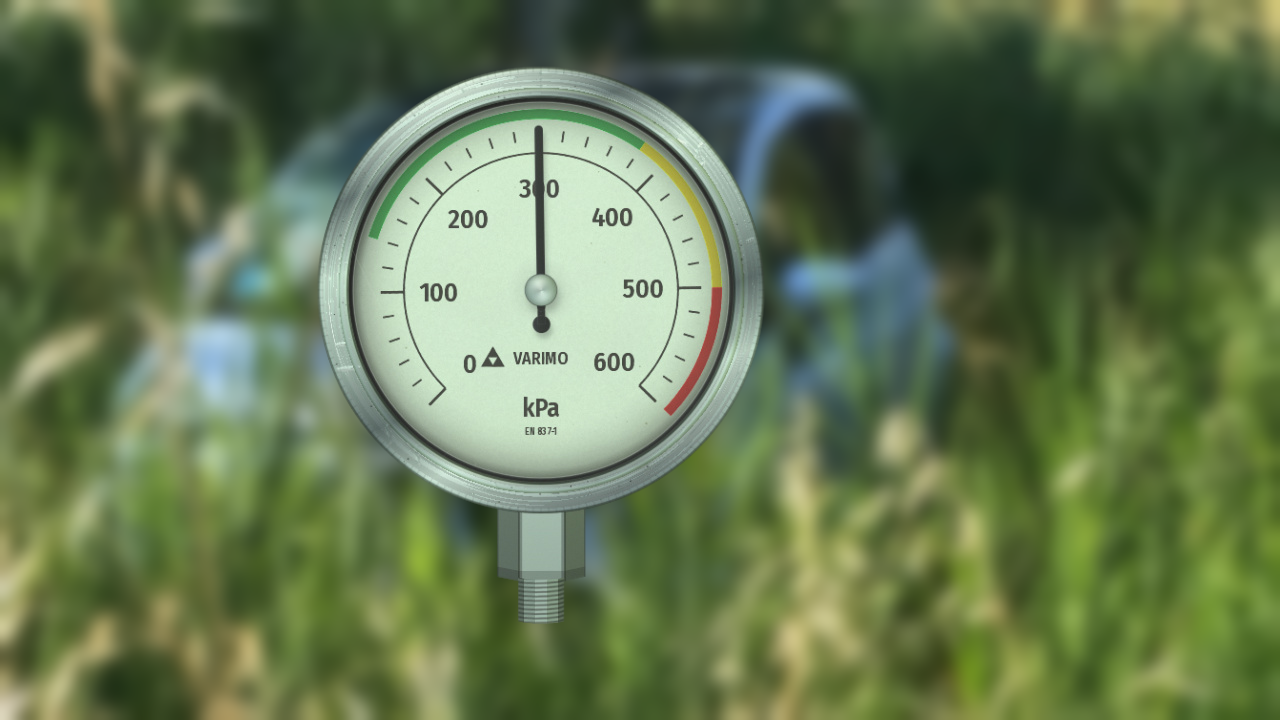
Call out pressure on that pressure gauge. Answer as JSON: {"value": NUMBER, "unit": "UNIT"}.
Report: {"value": 300, "unit": "kPa"}
